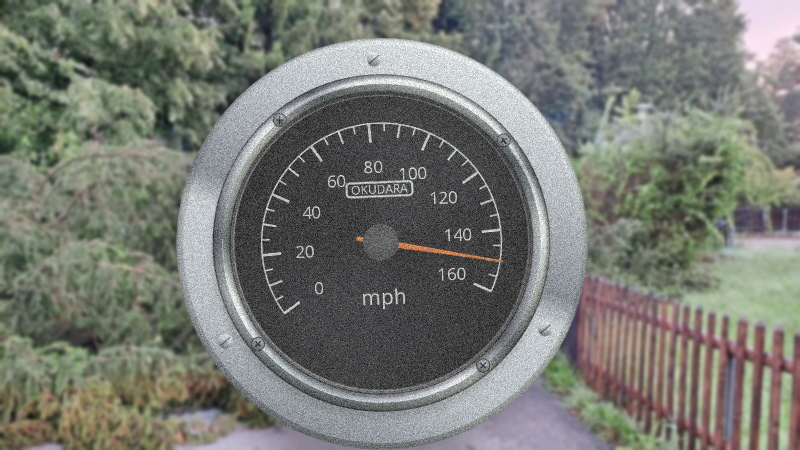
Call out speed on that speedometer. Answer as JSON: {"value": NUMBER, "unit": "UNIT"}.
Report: {"value": 150, "unit": "mph"}
